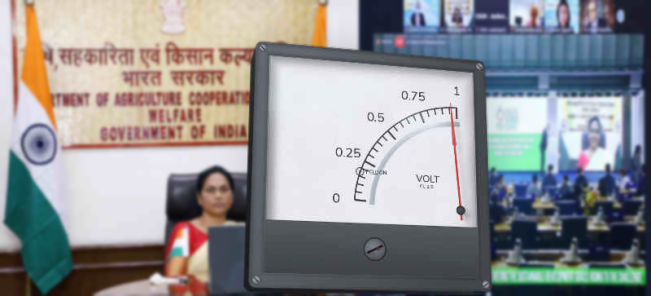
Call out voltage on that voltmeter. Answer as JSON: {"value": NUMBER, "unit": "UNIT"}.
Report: {"value": 0.95, "unit": "V"}
